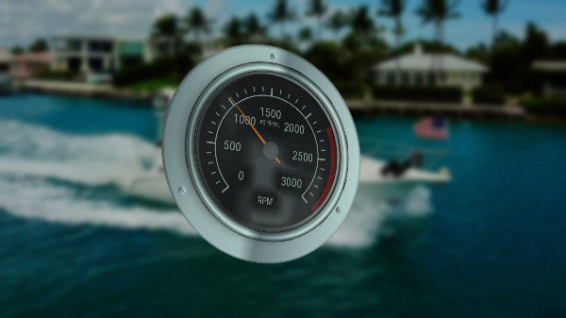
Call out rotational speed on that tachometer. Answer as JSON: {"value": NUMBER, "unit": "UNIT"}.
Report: {"value": 1000, "unit": "rpm"}
